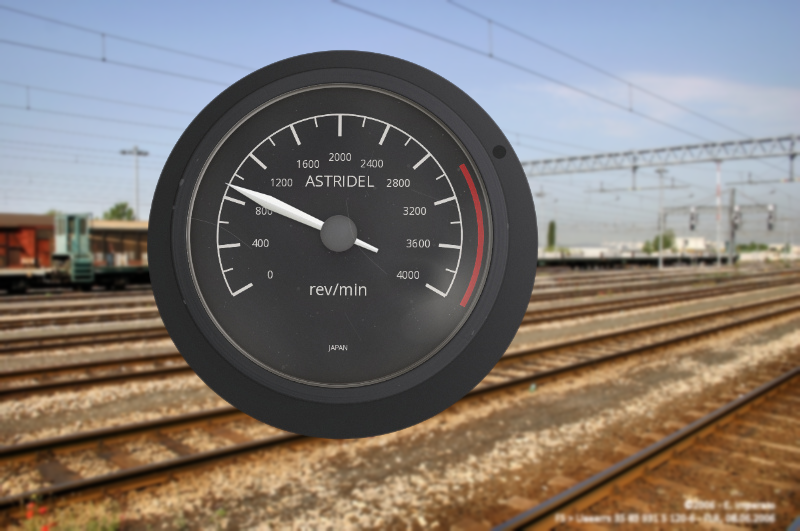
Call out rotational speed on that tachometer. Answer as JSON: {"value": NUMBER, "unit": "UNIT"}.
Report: {"value": 900, "unit": "rpm"}
